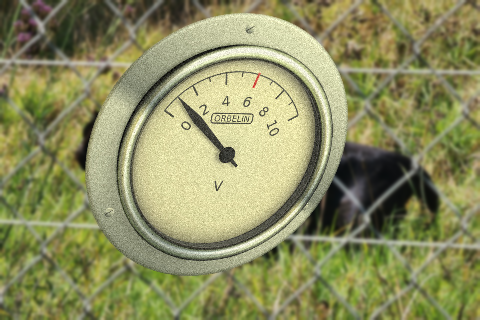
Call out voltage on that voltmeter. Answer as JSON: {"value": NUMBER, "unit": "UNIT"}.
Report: {"value": 1, "unit": "V"}
